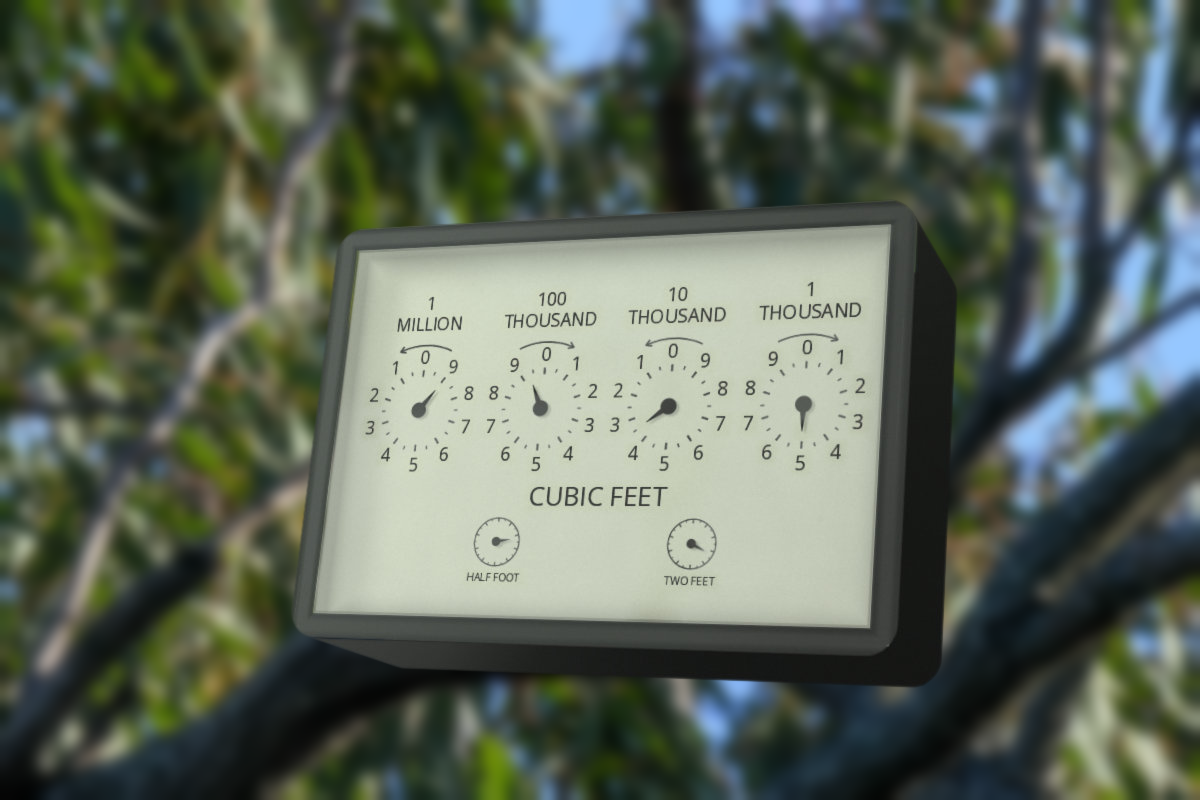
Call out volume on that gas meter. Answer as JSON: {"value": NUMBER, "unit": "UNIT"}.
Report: {"value": 893500, "unit": "ft³"}
